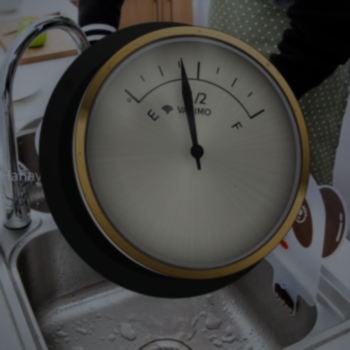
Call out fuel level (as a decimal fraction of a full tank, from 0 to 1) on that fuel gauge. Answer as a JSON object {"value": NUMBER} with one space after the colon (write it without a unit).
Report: {"value": 0.375}
